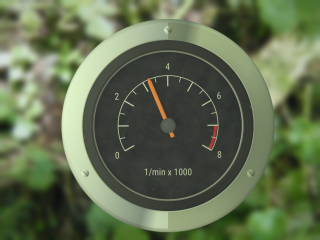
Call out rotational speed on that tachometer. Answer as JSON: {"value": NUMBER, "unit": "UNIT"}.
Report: {"value": 3250, "unit": "rpm"}
